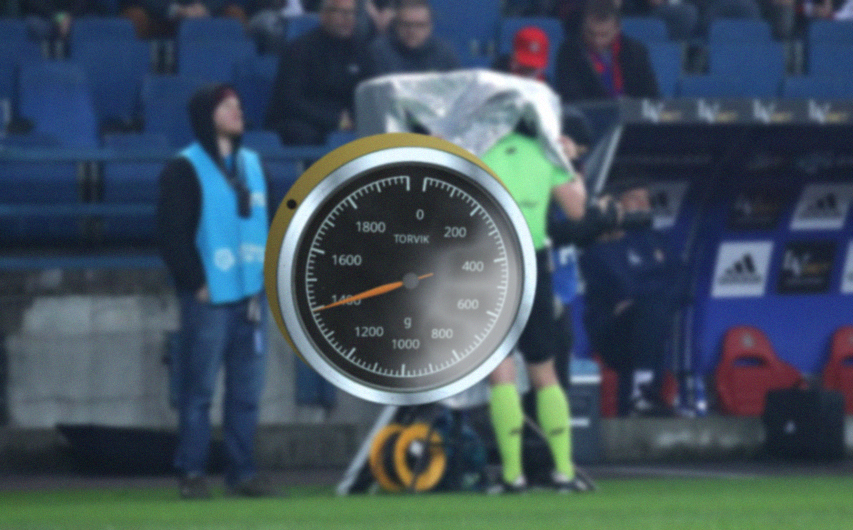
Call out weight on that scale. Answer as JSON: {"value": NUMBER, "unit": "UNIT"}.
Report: {"value": 1400, "unit": "g"}
